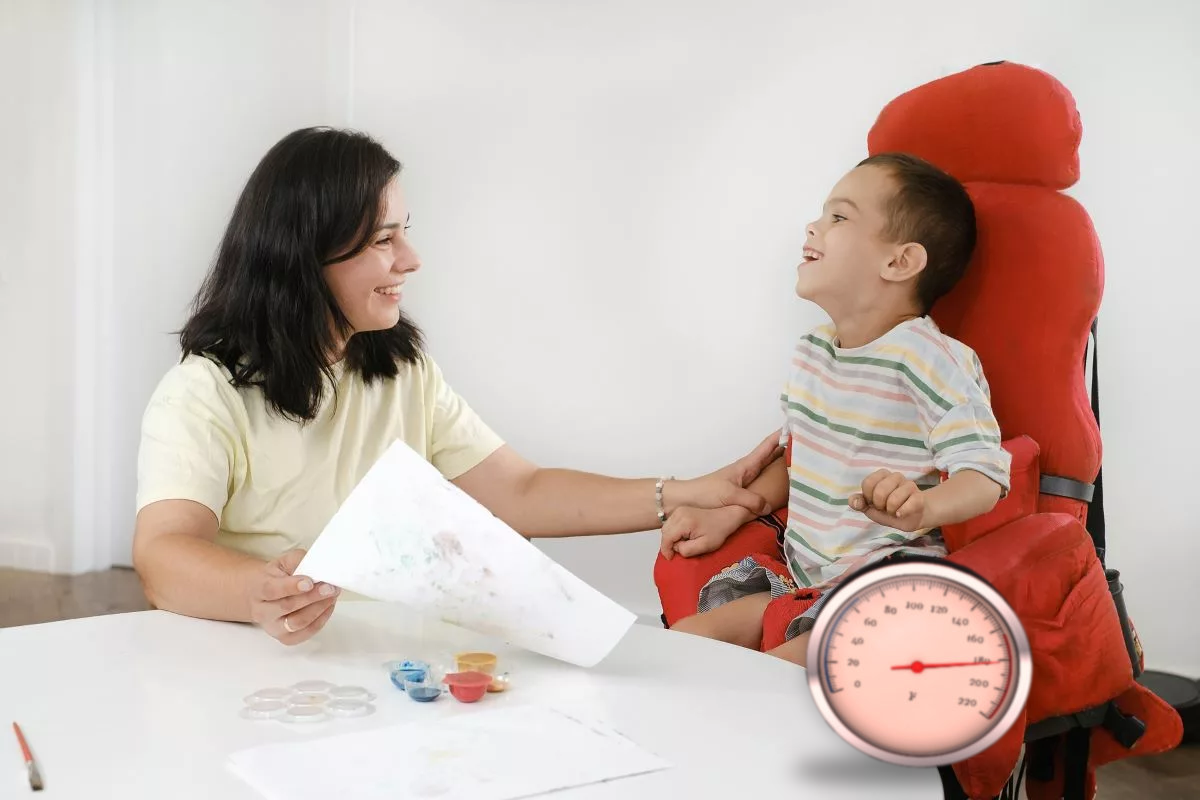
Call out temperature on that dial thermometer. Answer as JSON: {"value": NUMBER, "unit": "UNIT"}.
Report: {"value": 180, "unit": "°F"}
